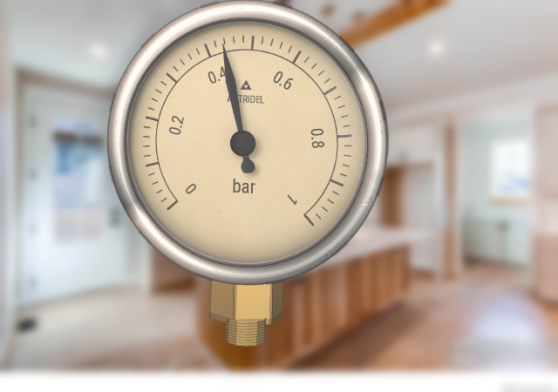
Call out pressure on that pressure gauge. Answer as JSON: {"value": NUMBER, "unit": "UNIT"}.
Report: {"value": 0.44, "unit": "bar"}
